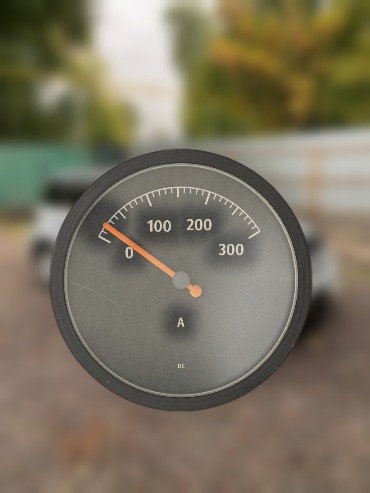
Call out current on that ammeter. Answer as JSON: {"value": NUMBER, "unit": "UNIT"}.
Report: {"value": 20, "unit": "A"}
